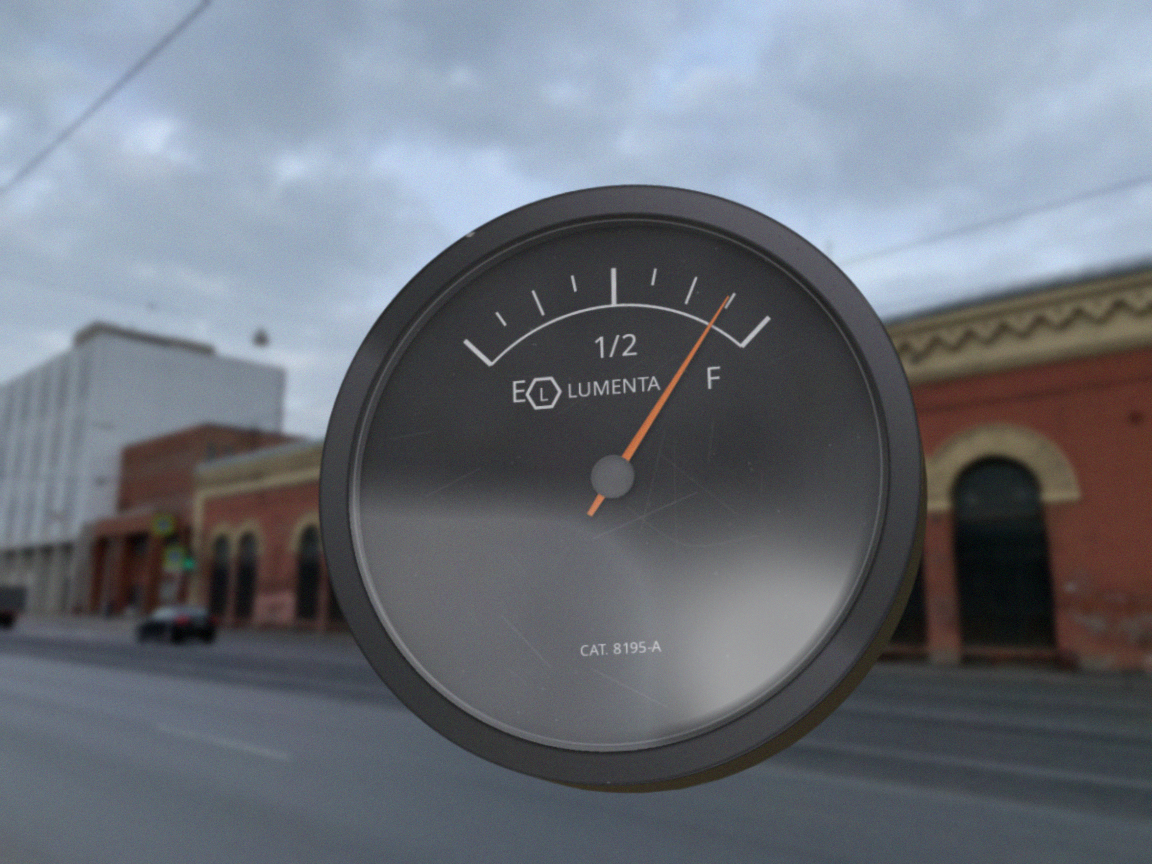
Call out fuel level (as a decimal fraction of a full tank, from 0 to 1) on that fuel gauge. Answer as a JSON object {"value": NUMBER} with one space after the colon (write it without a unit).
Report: {"value": 0.875}
